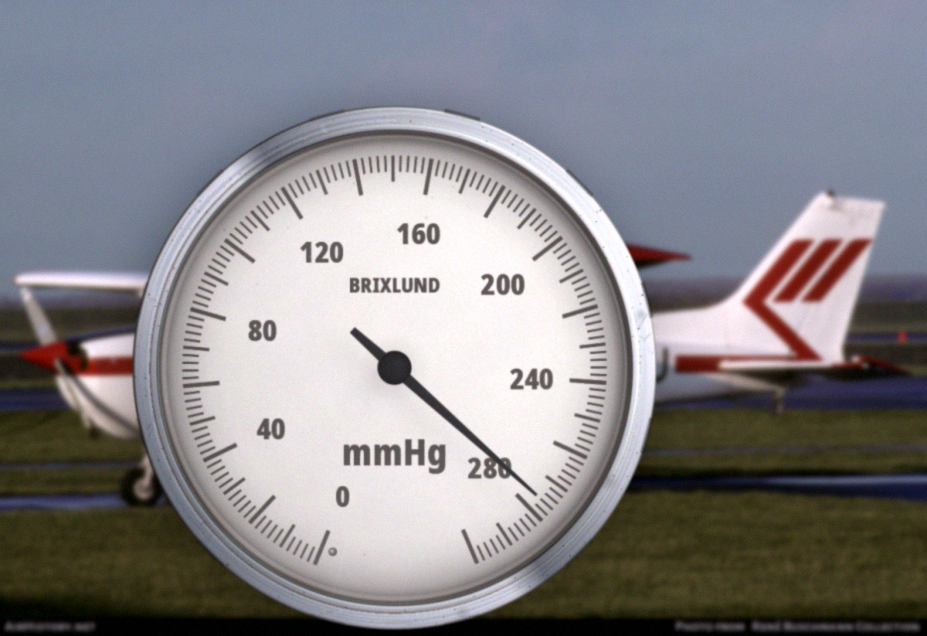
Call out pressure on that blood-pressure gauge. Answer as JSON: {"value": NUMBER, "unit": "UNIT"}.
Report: {"value": 276, "unit": "mmHg"}
